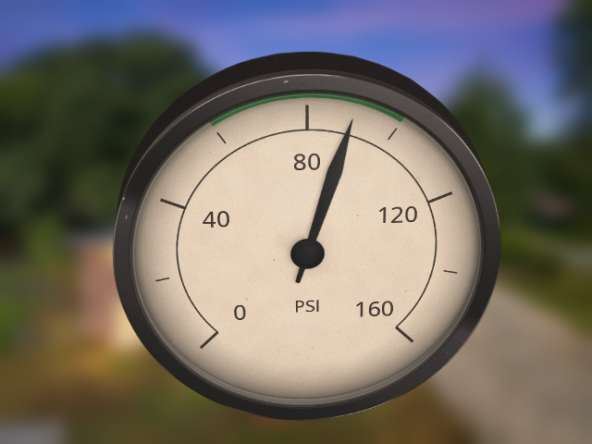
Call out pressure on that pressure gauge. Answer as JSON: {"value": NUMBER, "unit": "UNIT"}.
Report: {"value": 90, "unit": "psi"}
